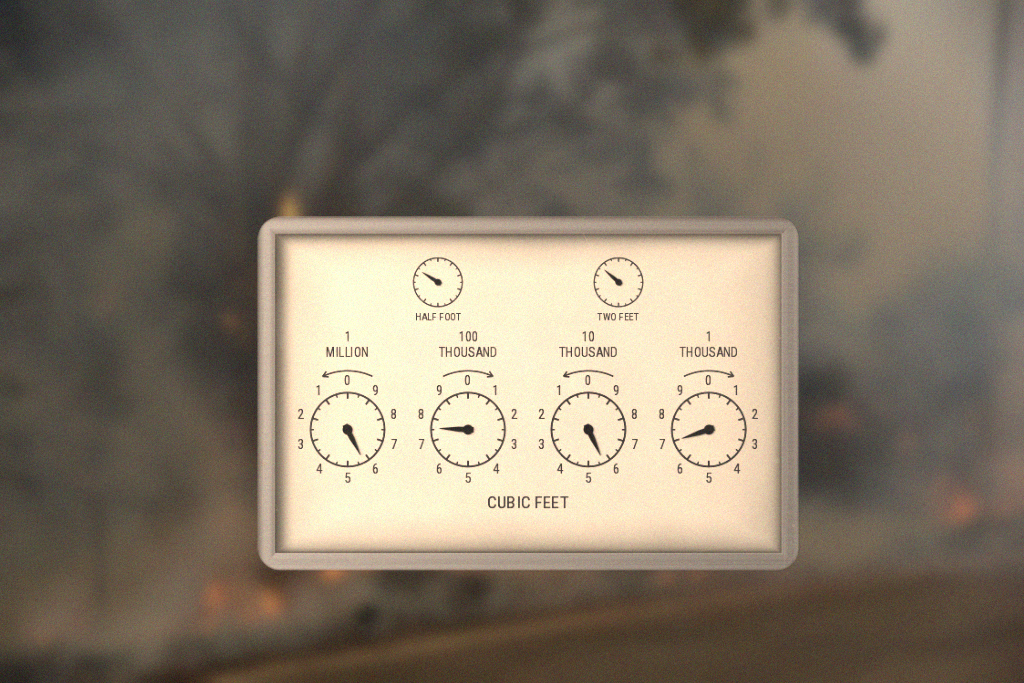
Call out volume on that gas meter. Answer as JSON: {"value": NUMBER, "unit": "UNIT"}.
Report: {"value": 575700, "unit": "ft³"}
